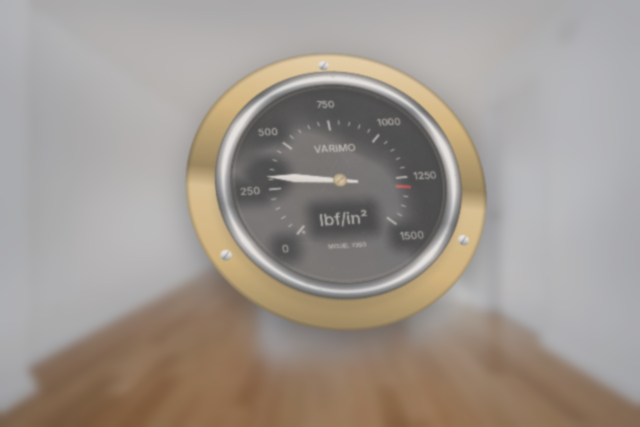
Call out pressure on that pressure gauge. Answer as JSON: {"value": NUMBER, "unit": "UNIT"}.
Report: {"value": 300, "unit": "psi"}
